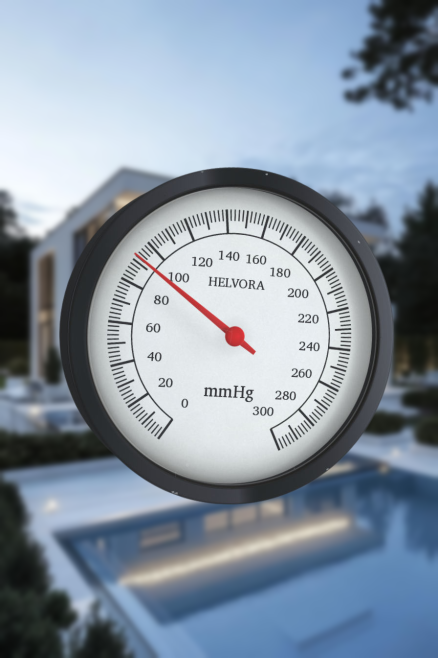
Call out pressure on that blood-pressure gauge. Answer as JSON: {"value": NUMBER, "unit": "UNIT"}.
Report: {"value": 92, "unit": "mmHg"}
